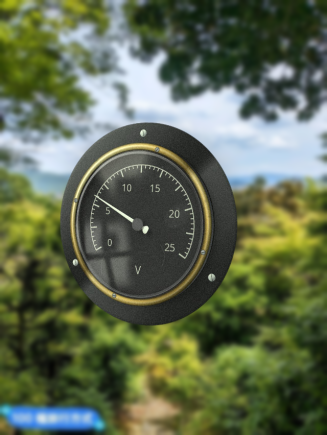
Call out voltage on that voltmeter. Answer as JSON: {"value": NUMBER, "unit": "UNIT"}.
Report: {"value": 6, "unit": "V"}
